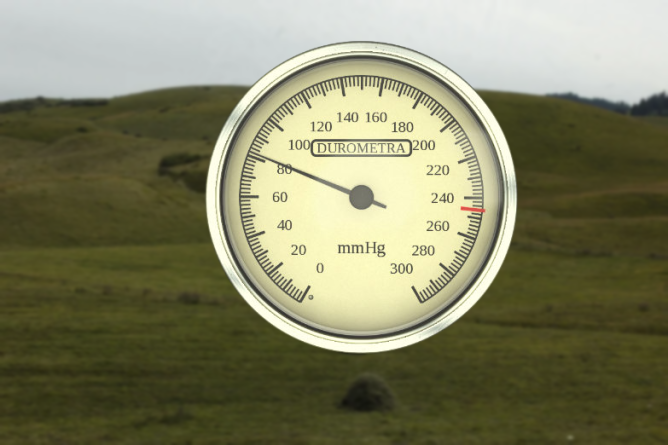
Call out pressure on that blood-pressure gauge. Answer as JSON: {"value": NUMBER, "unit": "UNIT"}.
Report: {"value": 82, "unit": "mmHg"}
